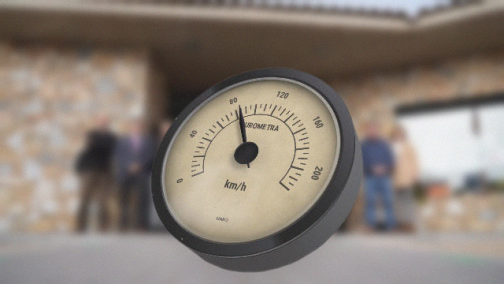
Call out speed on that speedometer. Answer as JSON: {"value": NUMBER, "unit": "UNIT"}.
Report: {"value": 85, "unit": "km/h"}
